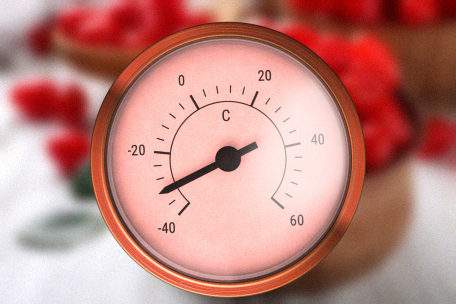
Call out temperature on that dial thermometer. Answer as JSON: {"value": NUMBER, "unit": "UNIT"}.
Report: {"value": -32, "unit": "°C"}
